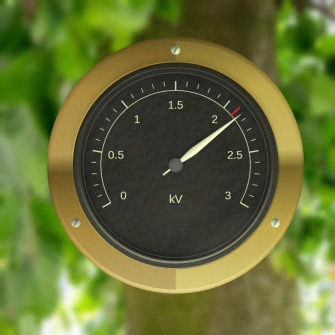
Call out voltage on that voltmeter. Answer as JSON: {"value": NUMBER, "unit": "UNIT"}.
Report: {"value": 2.15, "unit": "kV"}
